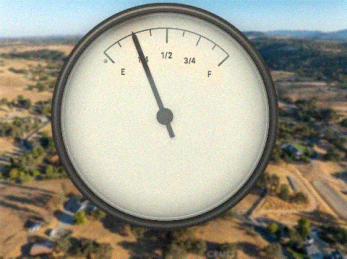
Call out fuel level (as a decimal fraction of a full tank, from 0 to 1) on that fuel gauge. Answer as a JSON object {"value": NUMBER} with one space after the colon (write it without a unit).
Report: {"value": 0.25}
